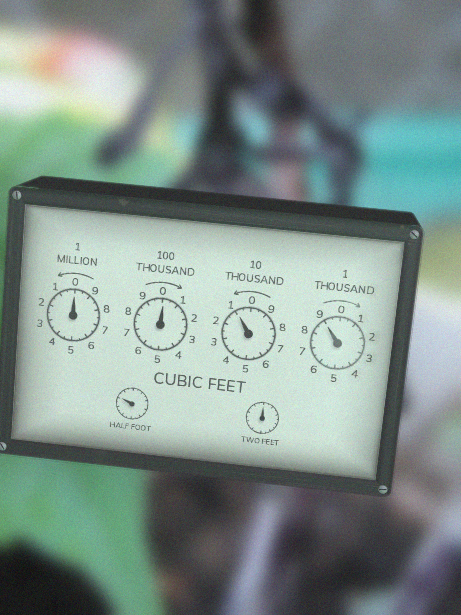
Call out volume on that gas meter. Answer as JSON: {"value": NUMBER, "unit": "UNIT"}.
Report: {"value": 900, "unit": "ft³"}
